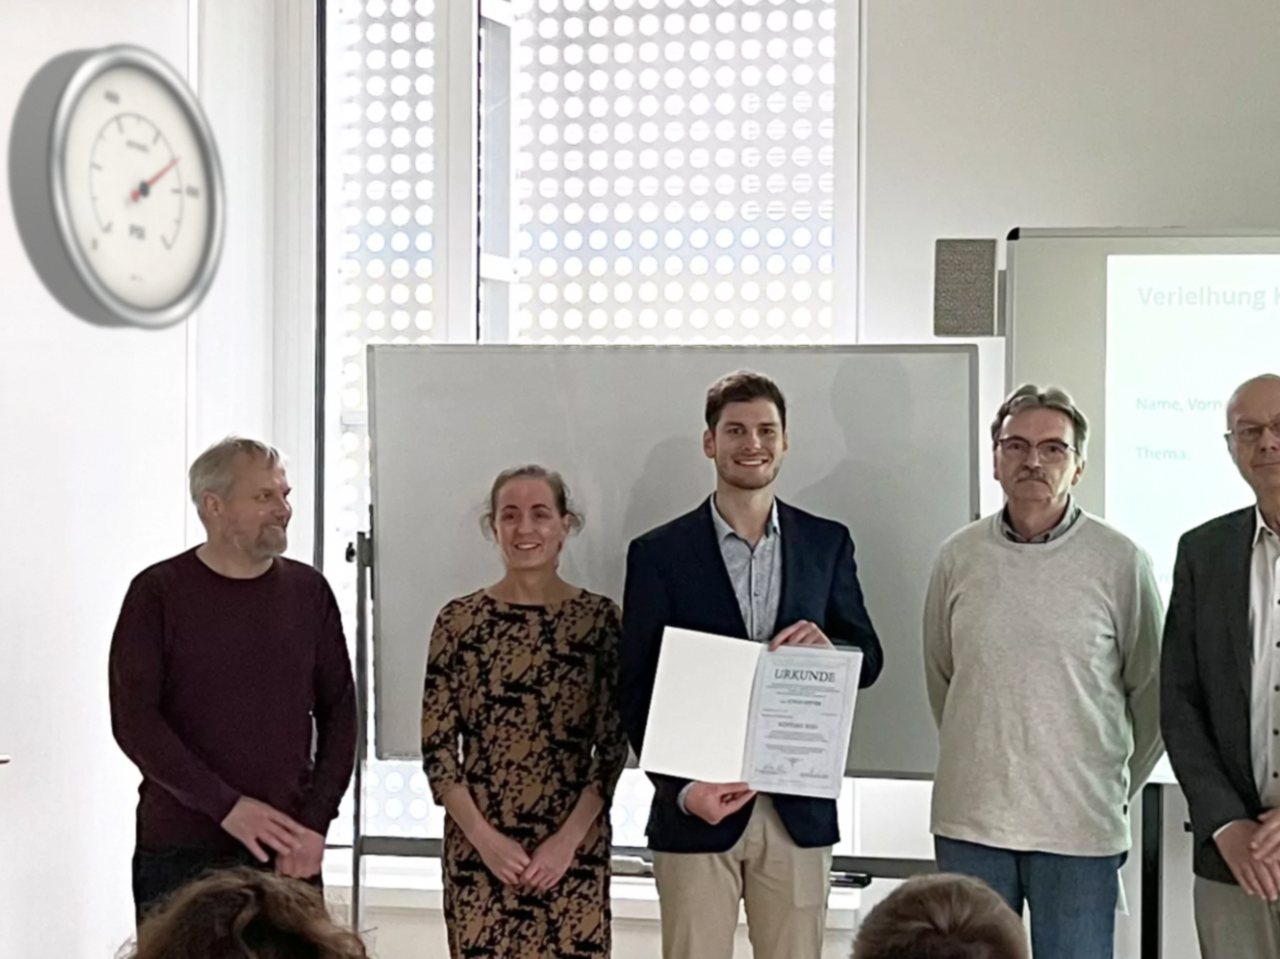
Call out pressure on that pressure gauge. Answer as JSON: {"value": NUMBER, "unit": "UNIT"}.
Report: {"value": 700, "unit": "psi"}
